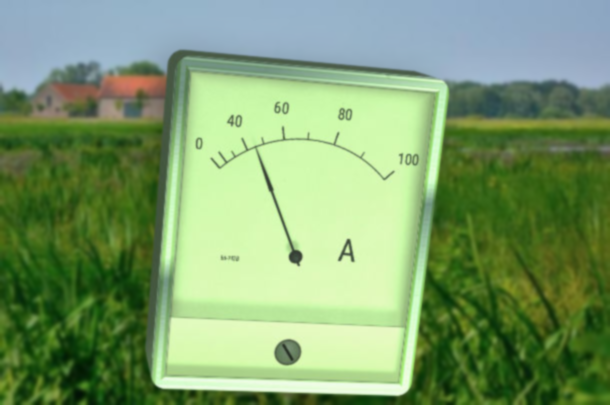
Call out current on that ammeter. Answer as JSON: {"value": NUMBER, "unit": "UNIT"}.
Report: {"value": 45, "unit": "A"}
